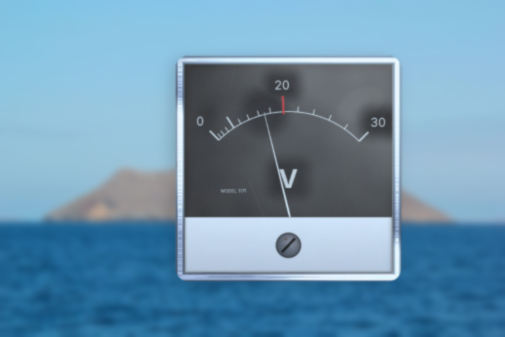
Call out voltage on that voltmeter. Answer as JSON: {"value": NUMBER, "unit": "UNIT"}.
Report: {"value": 17, "unit": "V"}
